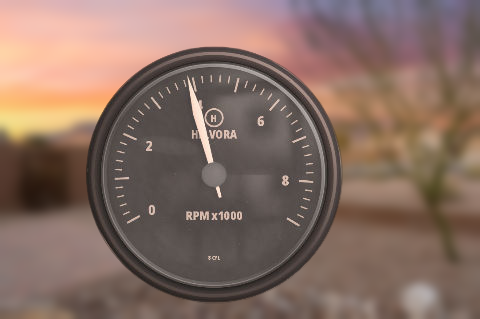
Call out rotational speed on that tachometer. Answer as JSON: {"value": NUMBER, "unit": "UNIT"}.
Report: {"value": 3900, "unit": "rpm"}
